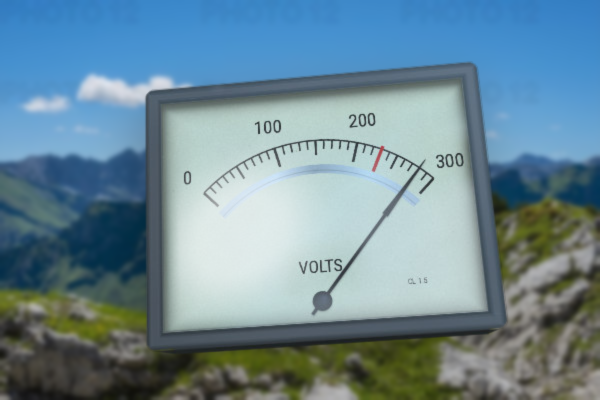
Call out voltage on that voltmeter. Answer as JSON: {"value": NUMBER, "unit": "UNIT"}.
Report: {"value": 280, "unit": "V"}
